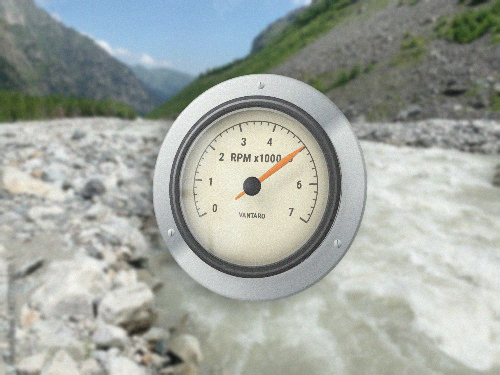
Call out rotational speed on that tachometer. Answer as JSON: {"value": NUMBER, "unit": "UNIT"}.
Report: {"value": 5000, "unit": "rpm"}
